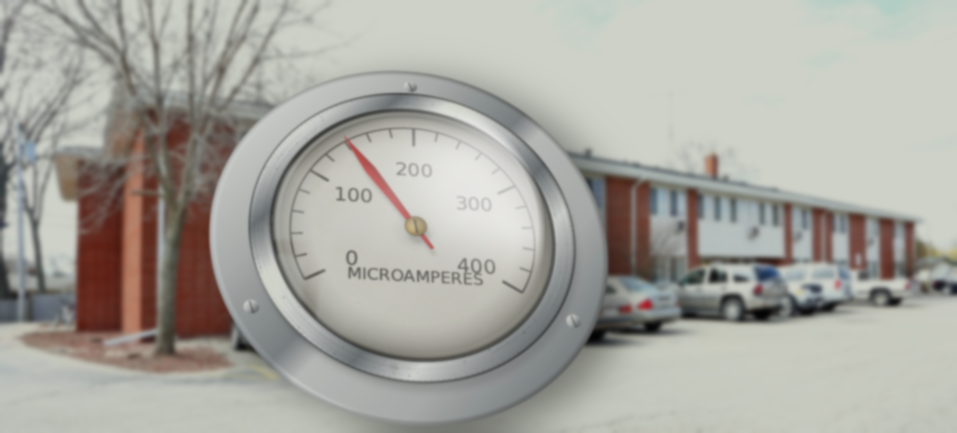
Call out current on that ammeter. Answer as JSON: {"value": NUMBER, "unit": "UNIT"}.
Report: {"value": 140, "unit": "µA"}
